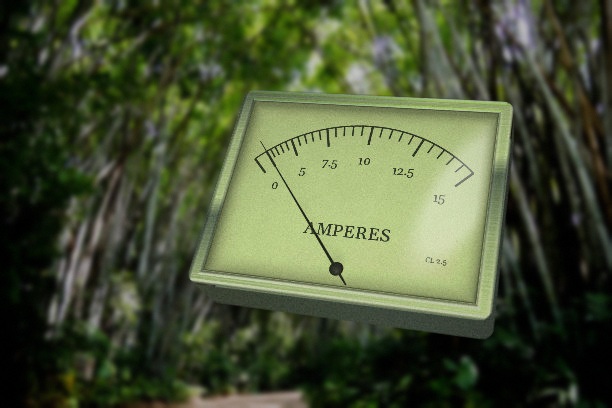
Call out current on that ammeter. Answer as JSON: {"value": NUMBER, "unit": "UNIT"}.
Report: {"value": 2.5, "unit": "A"}
